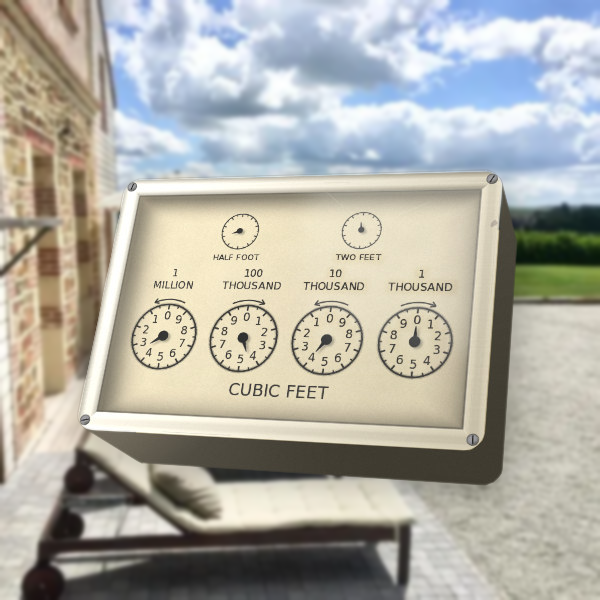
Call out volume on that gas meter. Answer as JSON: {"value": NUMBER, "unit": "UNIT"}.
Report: {"value": 344000, "unit": "ft³"}
